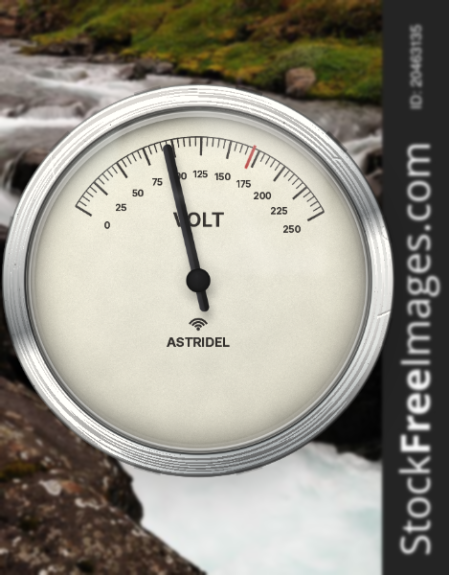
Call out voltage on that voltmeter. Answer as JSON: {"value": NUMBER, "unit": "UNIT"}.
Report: {"value": 95, "unit": "V"}
